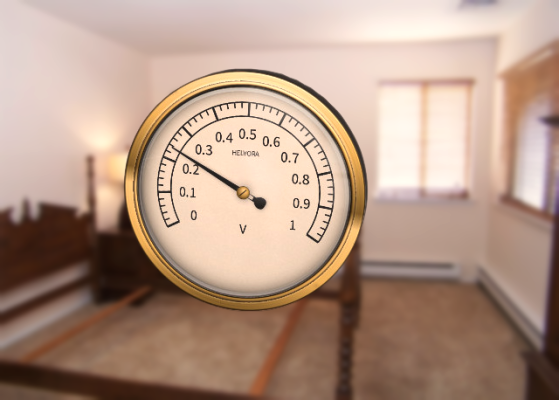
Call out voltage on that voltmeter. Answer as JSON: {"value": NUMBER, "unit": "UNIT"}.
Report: {"value": 0.24, "unit": "V"}
